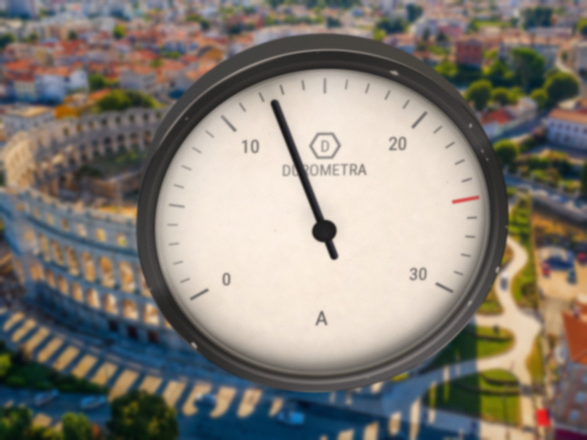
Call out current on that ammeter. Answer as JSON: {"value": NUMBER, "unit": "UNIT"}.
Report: {"value": 12.5, "unit": "A"}
